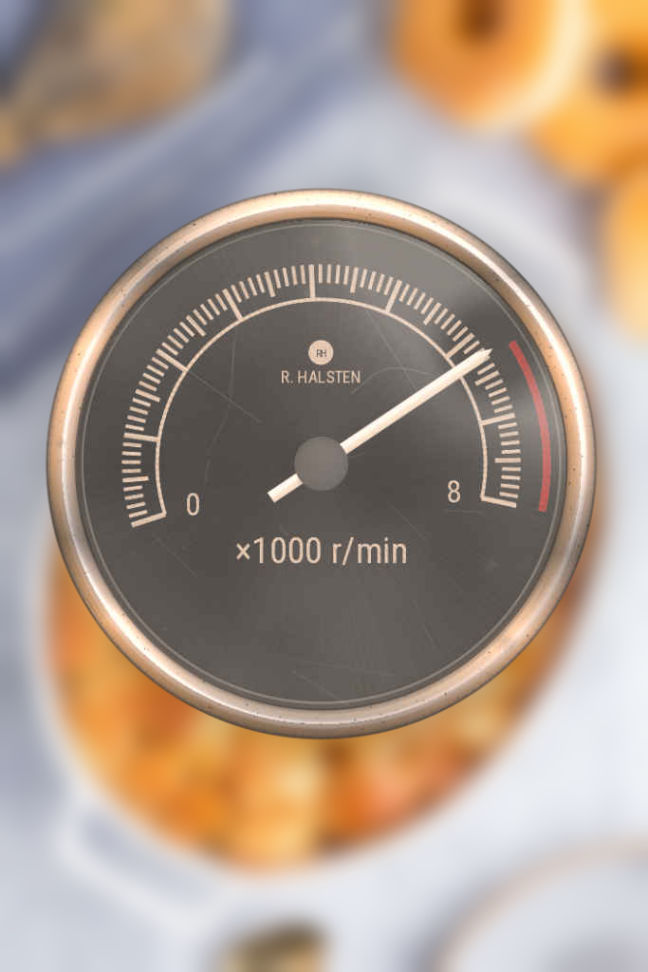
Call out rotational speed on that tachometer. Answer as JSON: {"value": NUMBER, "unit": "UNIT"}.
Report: {"value": 6250, "unit": "rpm"}
